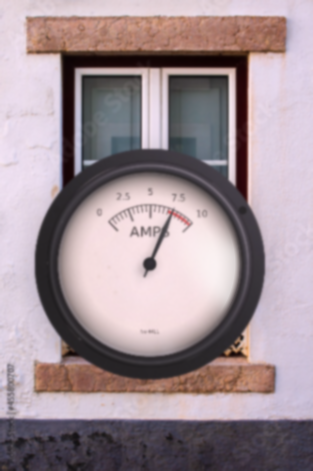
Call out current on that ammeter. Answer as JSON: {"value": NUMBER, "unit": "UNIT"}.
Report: {"value": 7.5, "unit": "A"}
